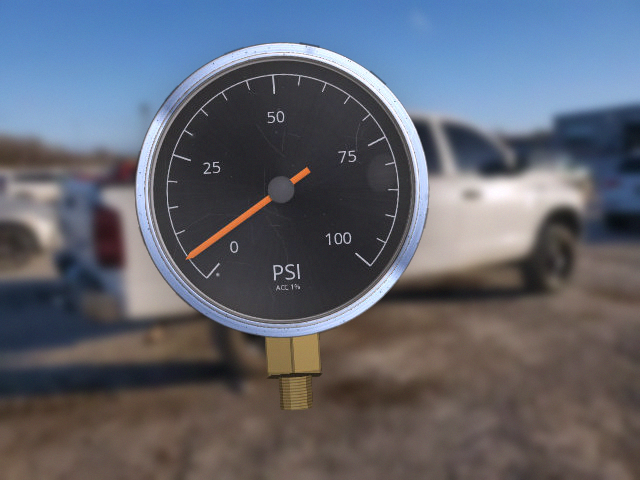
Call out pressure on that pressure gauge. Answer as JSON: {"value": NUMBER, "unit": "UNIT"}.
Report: {"value": 5, "unit": "psi"}
